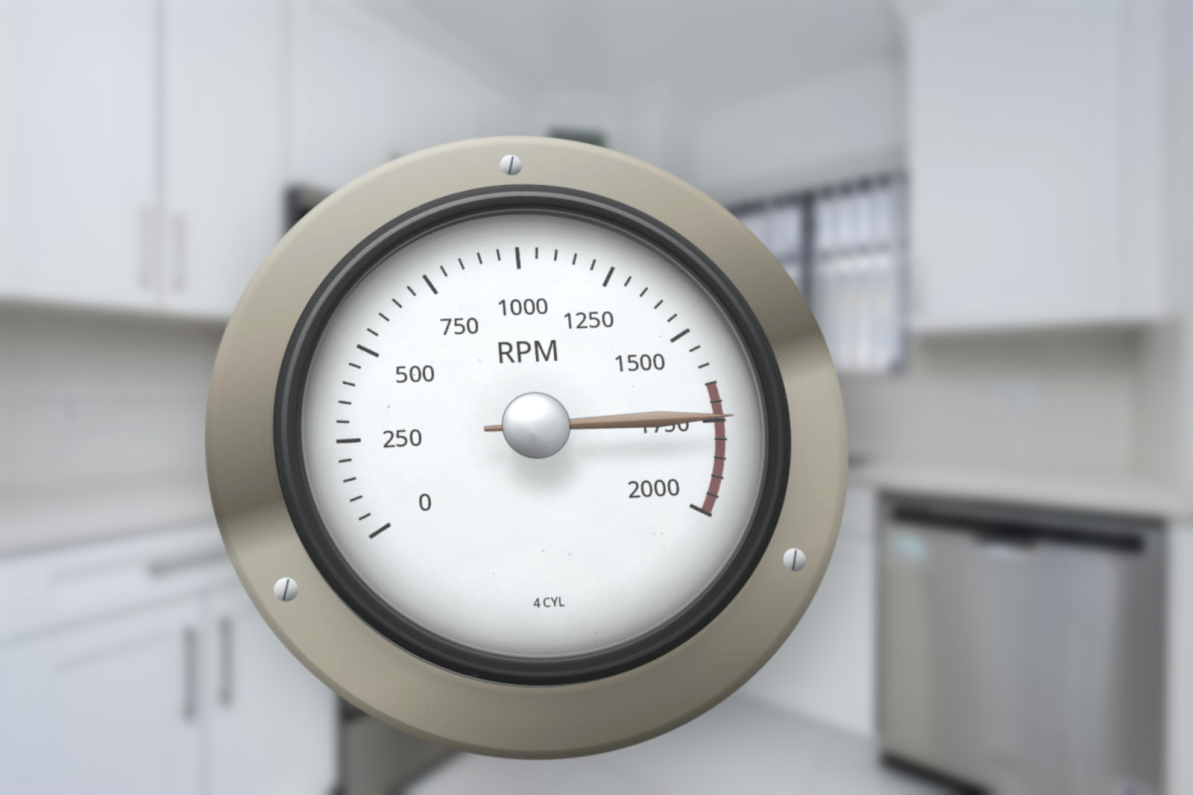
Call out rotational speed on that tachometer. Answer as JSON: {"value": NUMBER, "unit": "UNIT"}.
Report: {"value": 1750, "unit": "rpm"}
